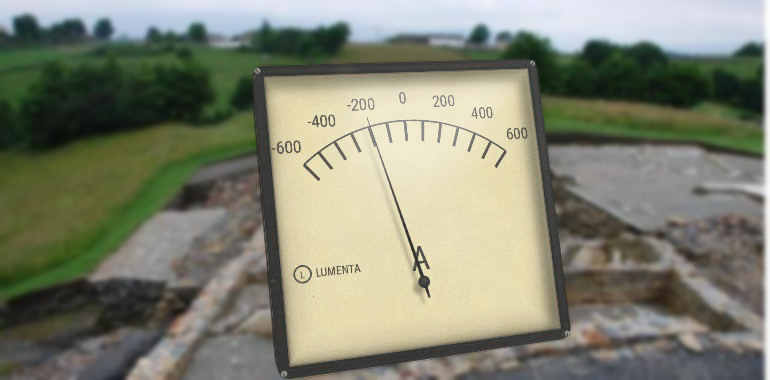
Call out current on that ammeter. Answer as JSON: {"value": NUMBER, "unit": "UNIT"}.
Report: {"value": -200, "unit": "A"}
